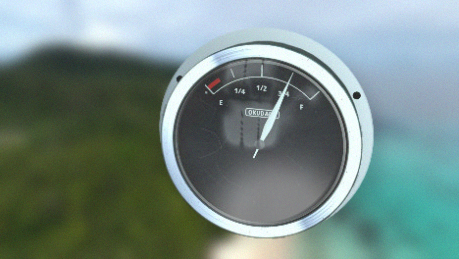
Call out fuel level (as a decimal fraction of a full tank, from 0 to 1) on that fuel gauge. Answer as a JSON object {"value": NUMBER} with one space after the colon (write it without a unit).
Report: {"value": 0.75}
